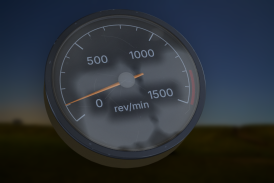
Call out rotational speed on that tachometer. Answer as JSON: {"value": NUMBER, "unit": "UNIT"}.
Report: {"value": 100, "unit": "rpm"}
